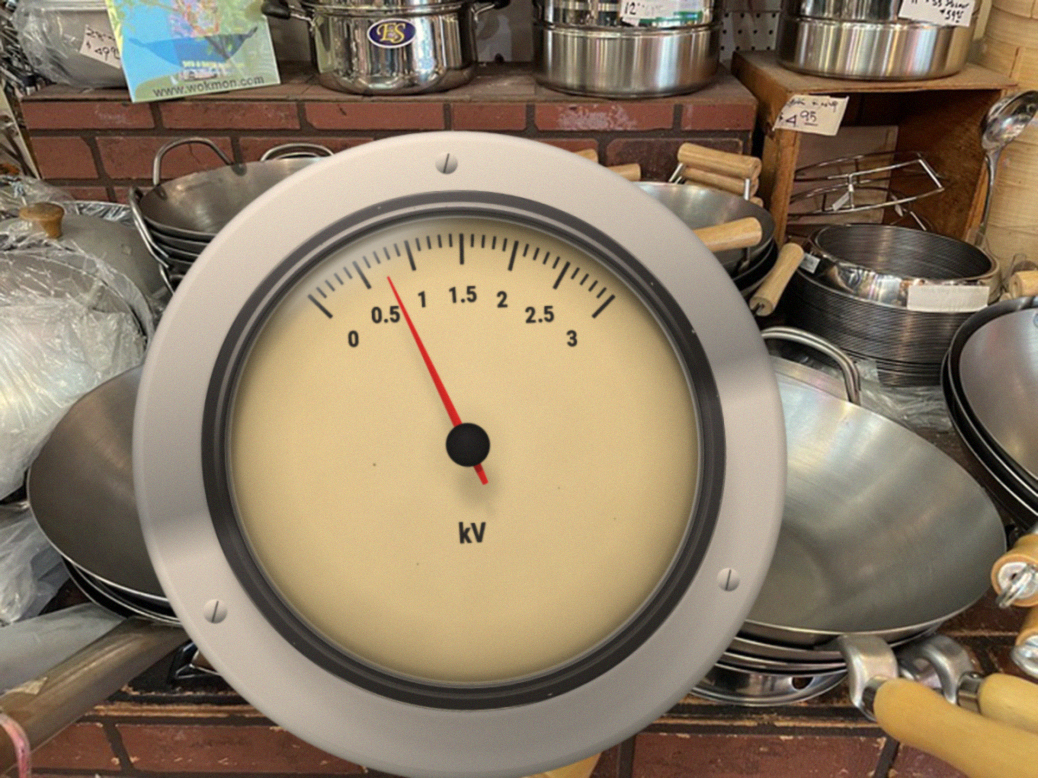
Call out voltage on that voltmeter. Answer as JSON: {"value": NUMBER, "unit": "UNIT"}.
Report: {"value": 0.7, "unit": "kV"}
